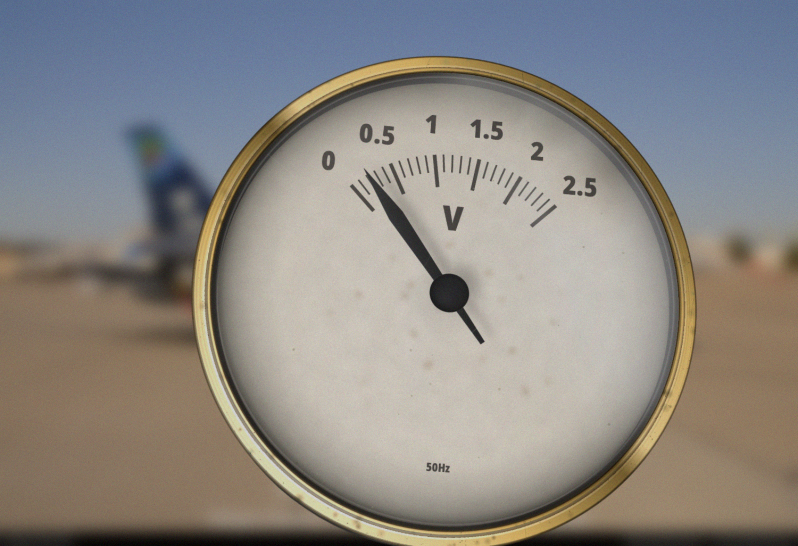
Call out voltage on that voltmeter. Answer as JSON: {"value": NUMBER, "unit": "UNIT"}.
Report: {"value": 0.2, "unit": "V"}
